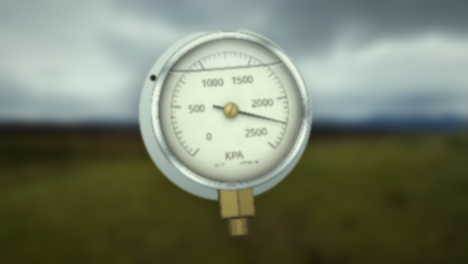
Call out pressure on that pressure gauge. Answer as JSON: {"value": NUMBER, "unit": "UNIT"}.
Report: {"value": 2250, "unit": "kPa"}
